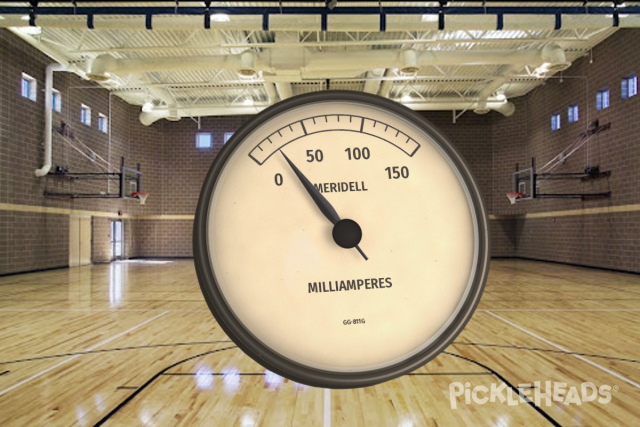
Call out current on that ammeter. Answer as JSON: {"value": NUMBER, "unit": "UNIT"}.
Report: {"value": 20, "unit": "mA"}
